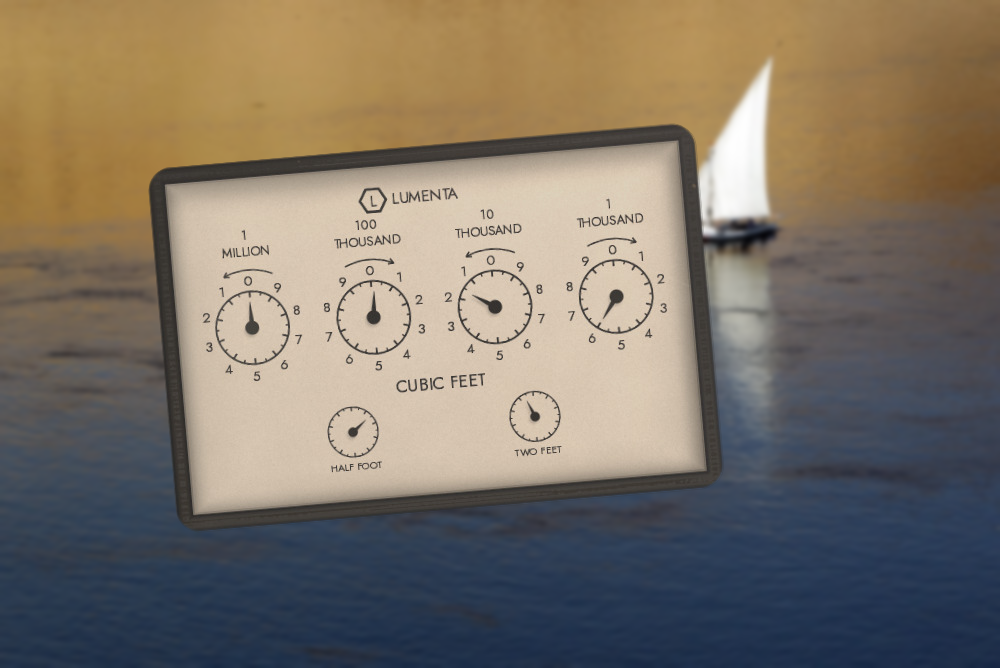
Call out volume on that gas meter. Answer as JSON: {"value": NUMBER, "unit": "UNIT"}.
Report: {"value": 1600, "unit": "ft³"}
